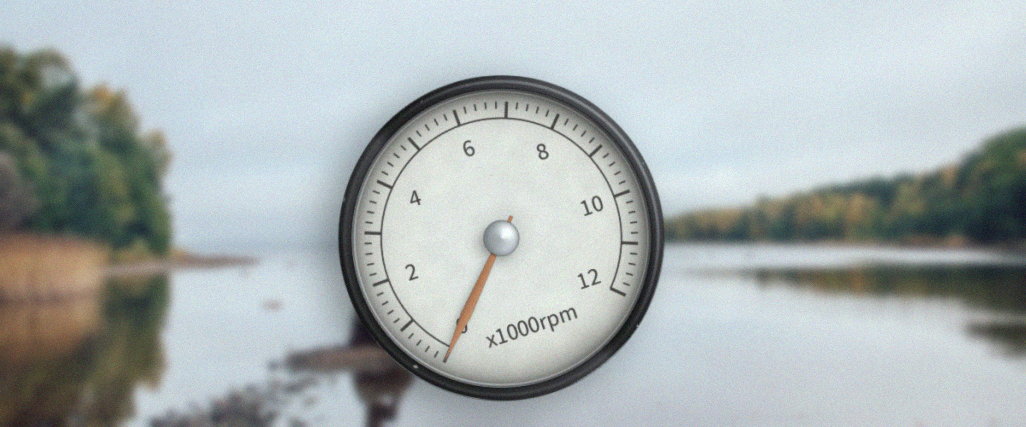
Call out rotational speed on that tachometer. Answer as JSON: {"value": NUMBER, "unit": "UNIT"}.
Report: {"value": 0, "unit": "rpm"}
